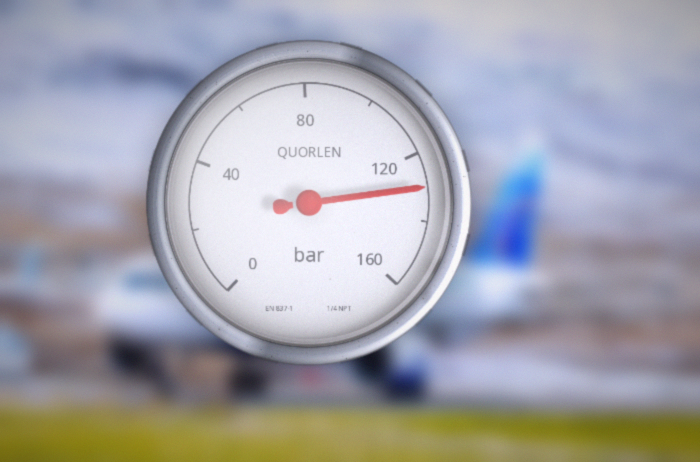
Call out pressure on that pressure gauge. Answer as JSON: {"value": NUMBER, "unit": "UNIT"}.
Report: {"value": 130, "unit": "bar"}
